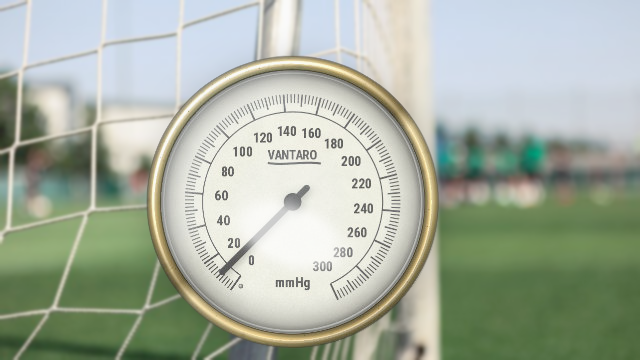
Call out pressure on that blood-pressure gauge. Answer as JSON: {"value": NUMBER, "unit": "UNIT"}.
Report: {"value": 10, "unit": "mmHg"}
